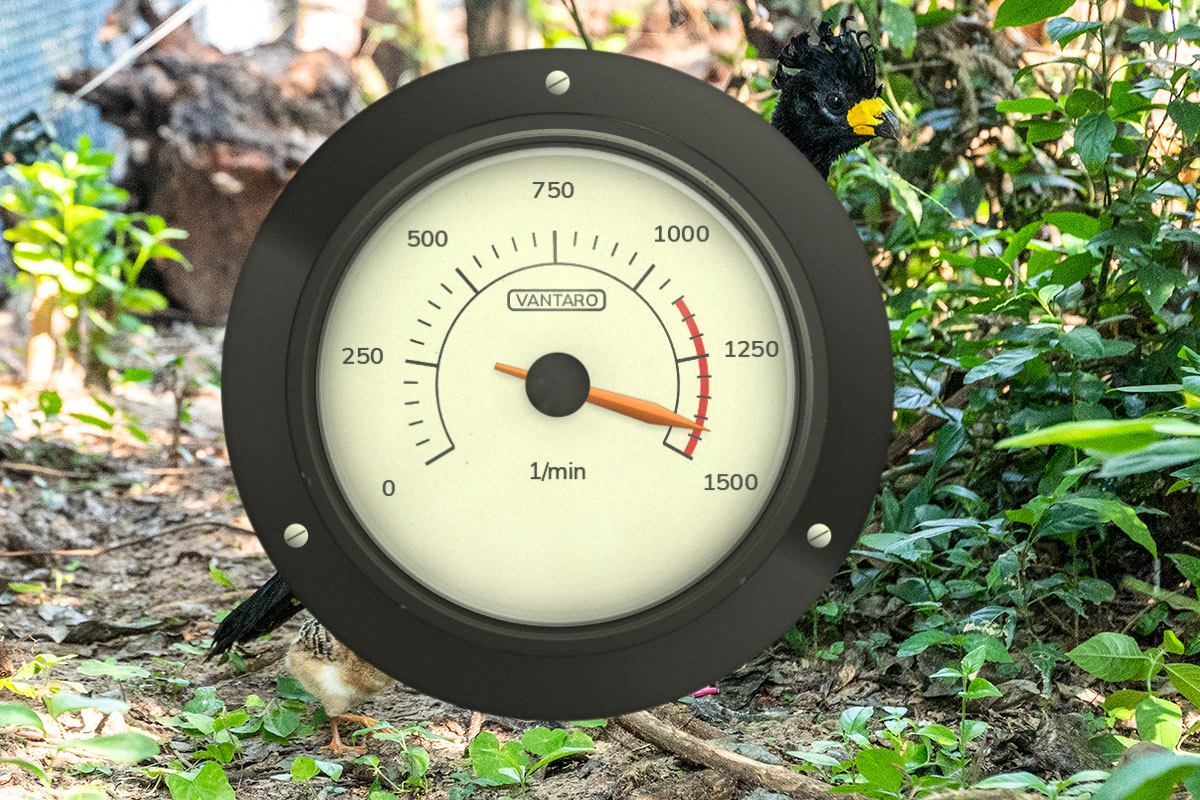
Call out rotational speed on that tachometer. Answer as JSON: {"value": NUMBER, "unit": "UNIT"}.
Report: {"value": 1425, "unit": "rpm"}
